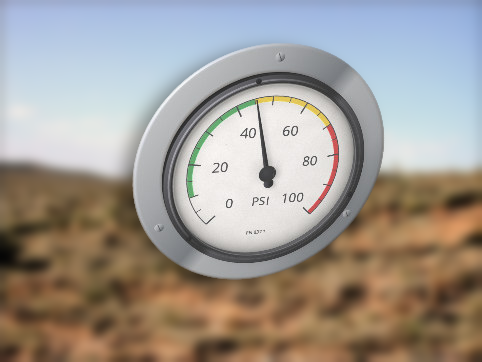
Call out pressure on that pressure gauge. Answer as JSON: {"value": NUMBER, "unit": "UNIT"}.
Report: {"value": 45, "unit": "psi"}
